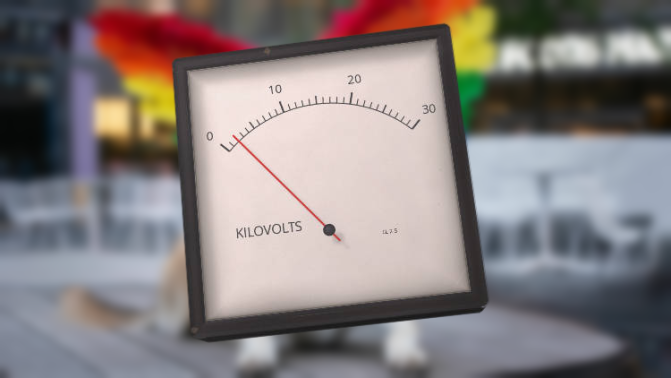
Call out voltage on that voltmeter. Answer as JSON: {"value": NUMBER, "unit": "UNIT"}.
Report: {"value": 2, "unit": "kV"}
